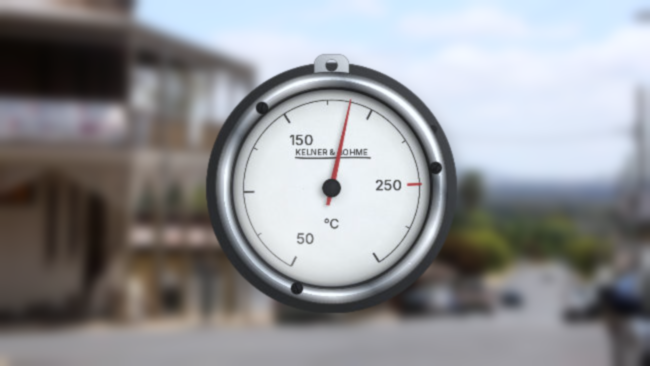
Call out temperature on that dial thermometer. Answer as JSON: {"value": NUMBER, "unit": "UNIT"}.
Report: {"value": 187.5, "unit": "°C"}
